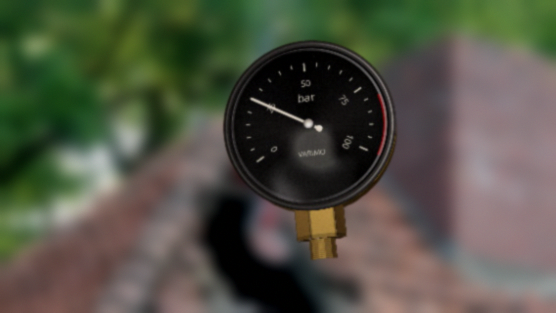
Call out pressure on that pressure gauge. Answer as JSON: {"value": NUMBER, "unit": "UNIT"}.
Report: {"value": 25, "unit": "bar"}
